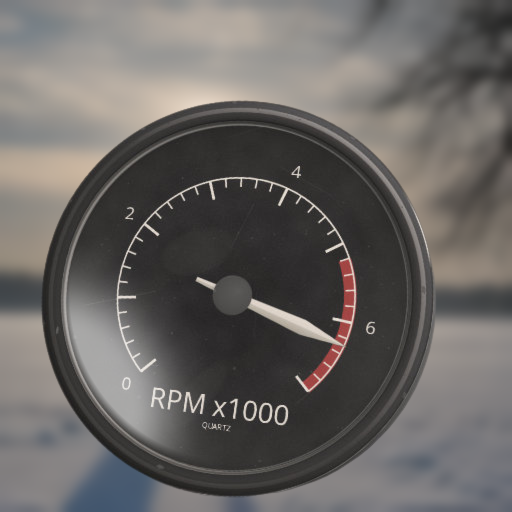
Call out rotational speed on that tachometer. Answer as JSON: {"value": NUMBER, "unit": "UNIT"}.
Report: {"value": 6300, "unit": "rpm"}
